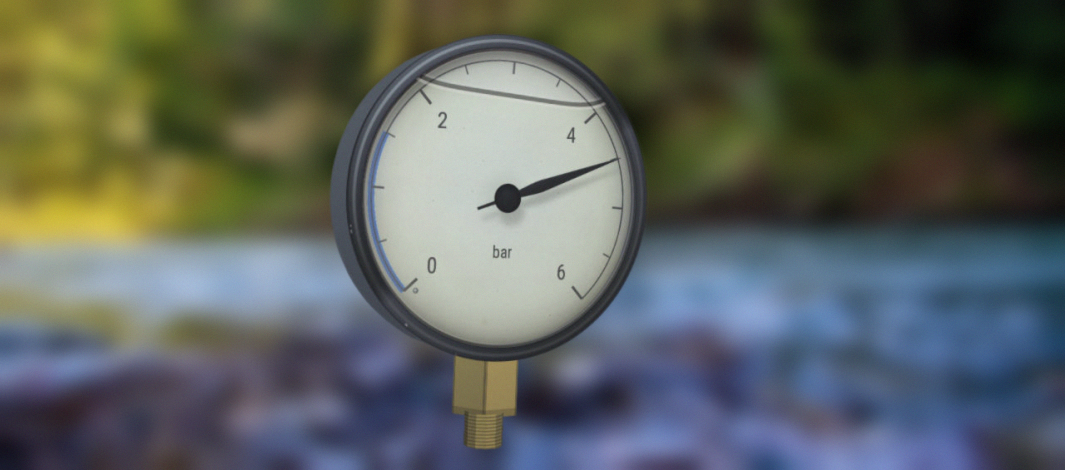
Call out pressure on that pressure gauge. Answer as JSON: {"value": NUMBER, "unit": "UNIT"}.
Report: {"value": 4.5, "unit": "bar"}
